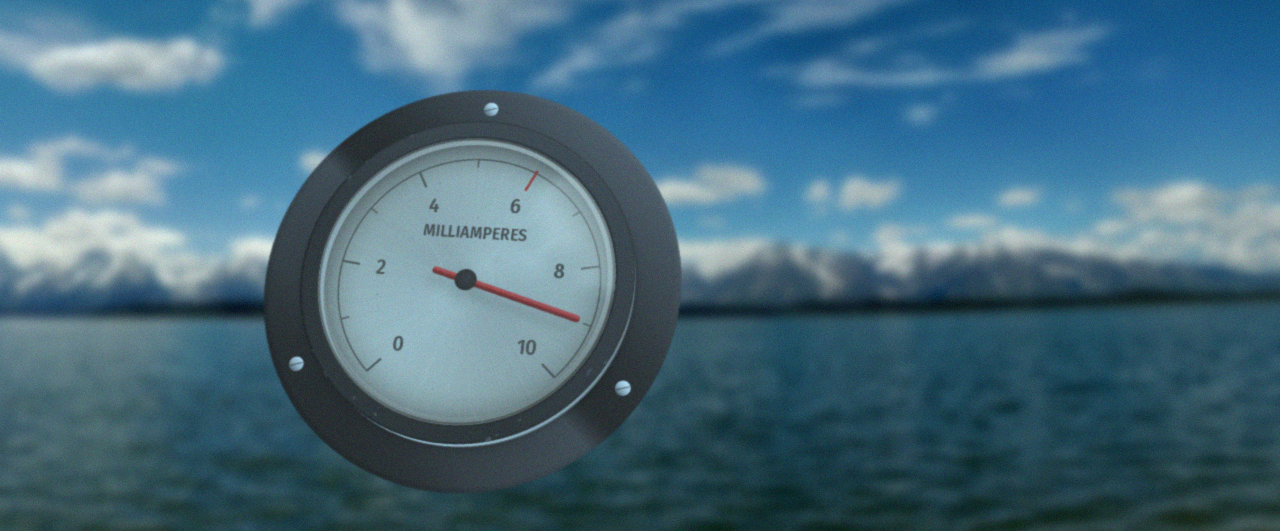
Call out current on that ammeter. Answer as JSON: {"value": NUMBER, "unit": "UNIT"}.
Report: {"value": 9, "unit": "mA"}
